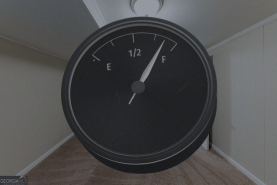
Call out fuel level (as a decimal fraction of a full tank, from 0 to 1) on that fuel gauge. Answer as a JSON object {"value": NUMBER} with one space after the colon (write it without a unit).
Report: {"value": 0.875}
